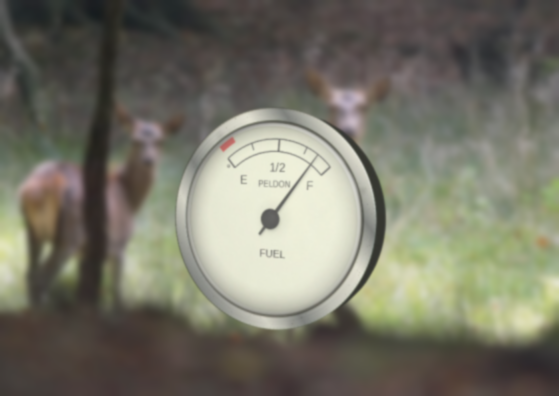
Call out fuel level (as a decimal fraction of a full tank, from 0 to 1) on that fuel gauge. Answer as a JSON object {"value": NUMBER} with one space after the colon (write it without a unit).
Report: {"value": 0.875}
